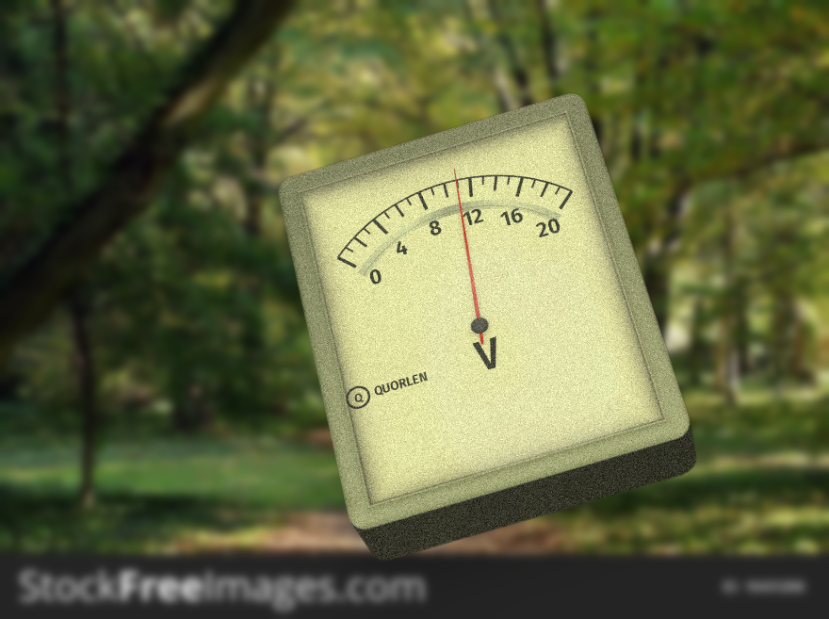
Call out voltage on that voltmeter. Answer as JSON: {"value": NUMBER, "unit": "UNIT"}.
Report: {"value": 11, "unit": "V"}
